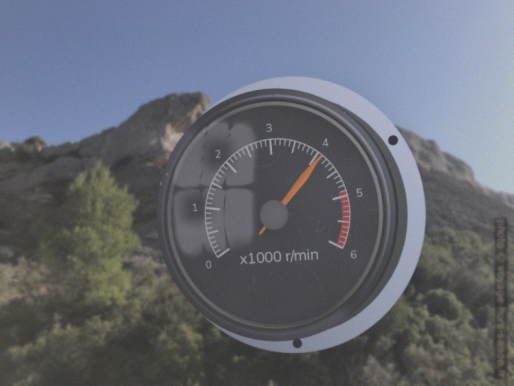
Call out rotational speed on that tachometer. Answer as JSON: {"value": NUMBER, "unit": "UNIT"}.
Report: {"value": 4100, "unit": "rpm"}
